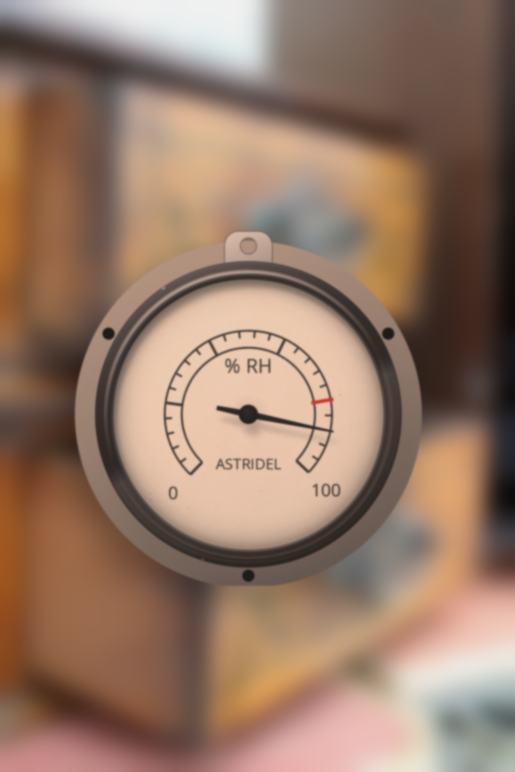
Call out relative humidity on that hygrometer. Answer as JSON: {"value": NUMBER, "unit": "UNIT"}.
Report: {"value": 88, "unit": "%"}
